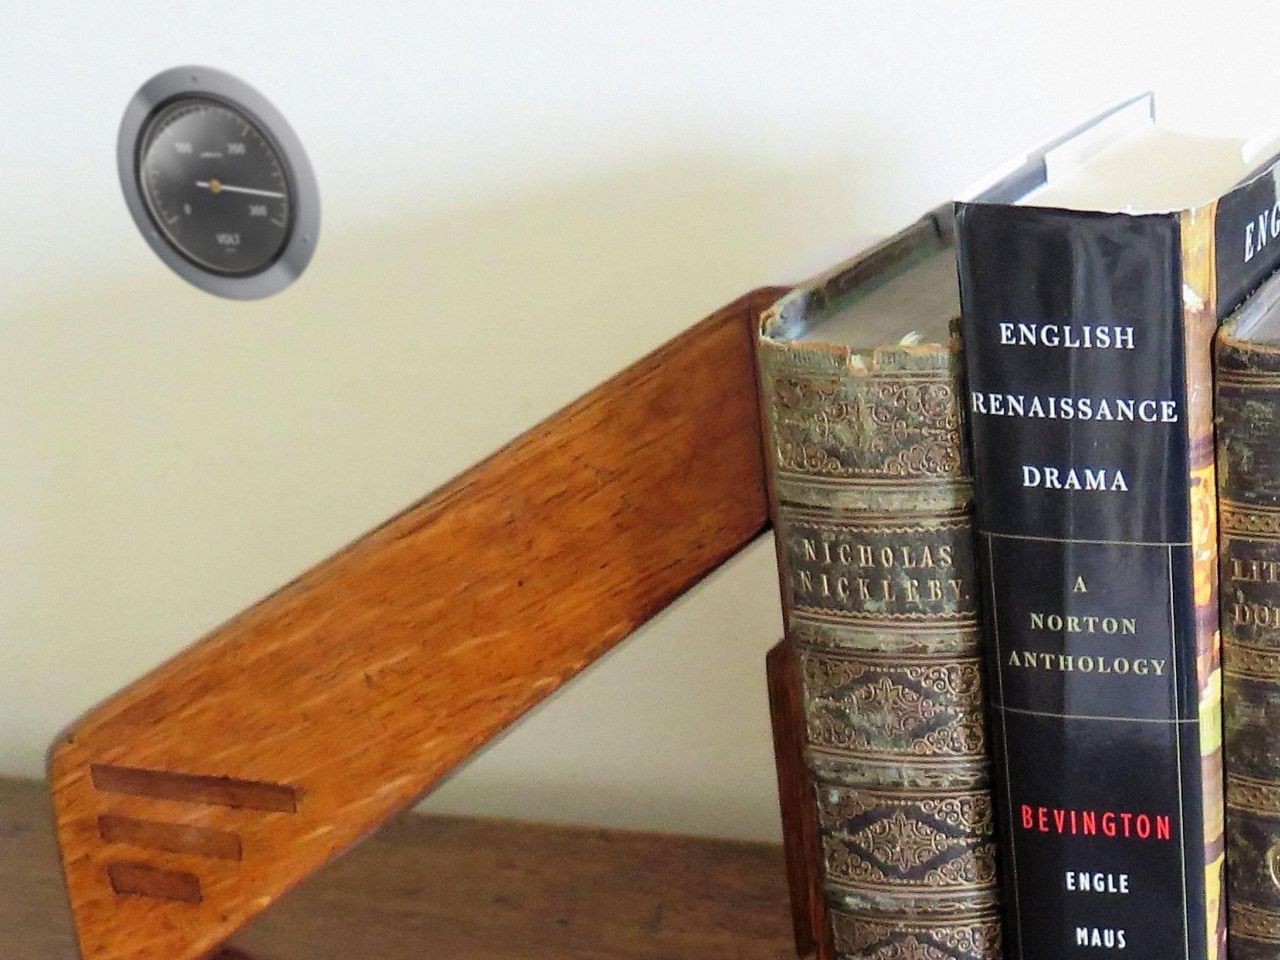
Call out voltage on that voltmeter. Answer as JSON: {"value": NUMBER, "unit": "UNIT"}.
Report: {"value": 270, "unit": "V"}
